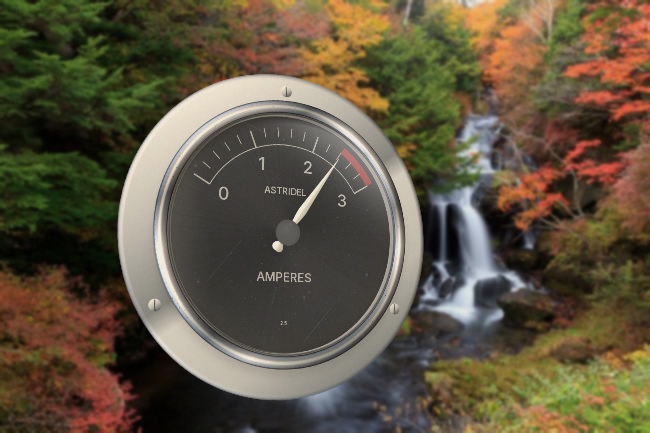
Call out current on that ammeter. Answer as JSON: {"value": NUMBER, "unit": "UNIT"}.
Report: {"value": 2.4, "unit": "A"}
